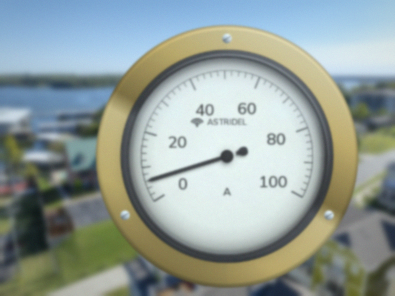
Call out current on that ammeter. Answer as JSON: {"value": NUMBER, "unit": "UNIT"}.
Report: {"value": 6, "unit": "A"}
